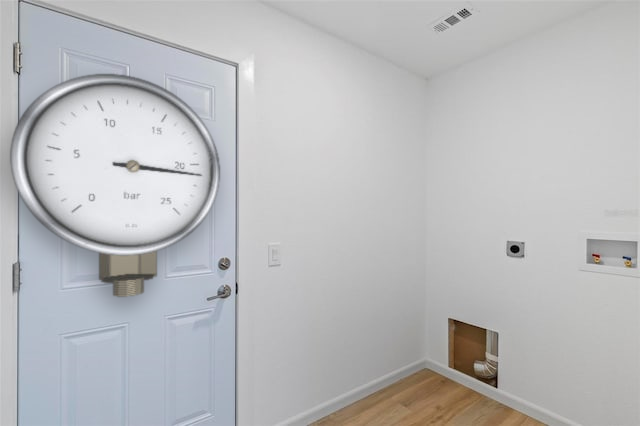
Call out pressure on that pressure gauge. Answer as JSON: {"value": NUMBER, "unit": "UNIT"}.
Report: {"value": 21, "unit": "bar"}
